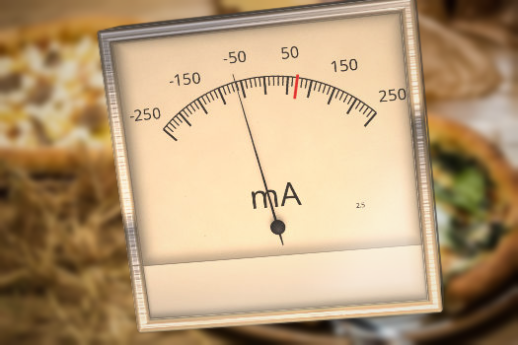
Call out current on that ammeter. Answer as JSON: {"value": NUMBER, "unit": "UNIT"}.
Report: {"value": -60, "unit": "mA"}
